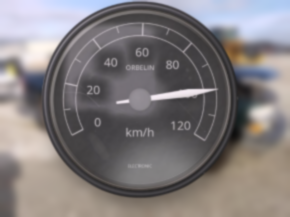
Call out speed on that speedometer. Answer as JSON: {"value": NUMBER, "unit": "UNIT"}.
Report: {"value": 100, "unit": "km/h"}
